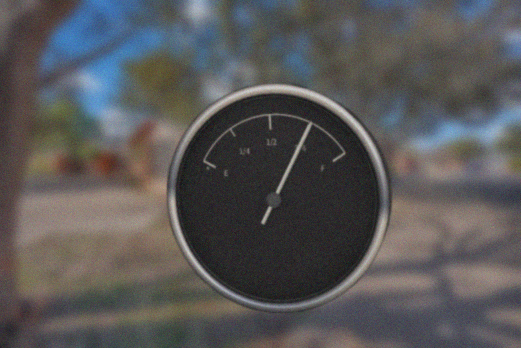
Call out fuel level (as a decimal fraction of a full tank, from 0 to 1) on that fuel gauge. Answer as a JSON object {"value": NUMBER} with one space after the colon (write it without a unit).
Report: {"value": 0.75}
